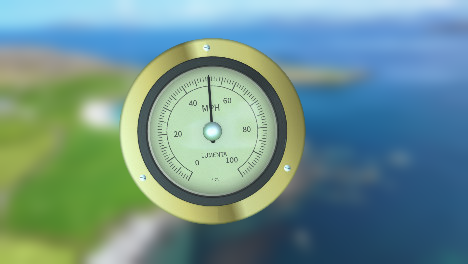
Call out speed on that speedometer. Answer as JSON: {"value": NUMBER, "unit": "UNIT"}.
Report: {"value": 50, "unit": "mph"}
